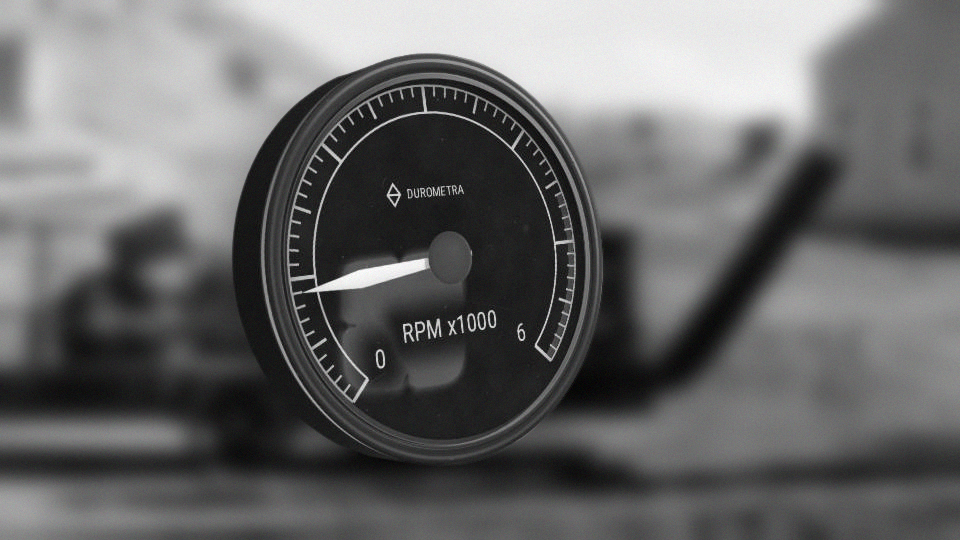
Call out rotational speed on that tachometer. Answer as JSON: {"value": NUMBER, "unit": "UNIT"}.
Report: {"value": 900, "unit": "rpm"}
